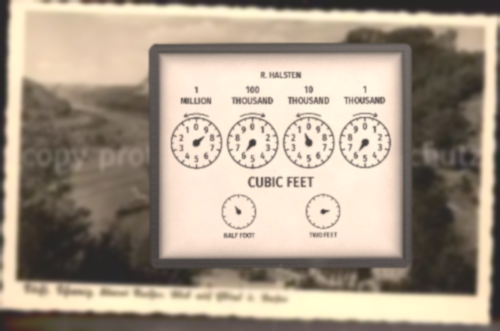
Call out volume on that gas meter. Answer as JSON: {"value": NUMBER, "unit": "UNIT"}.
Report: {"value": 860600, "unit": "ft³"}
